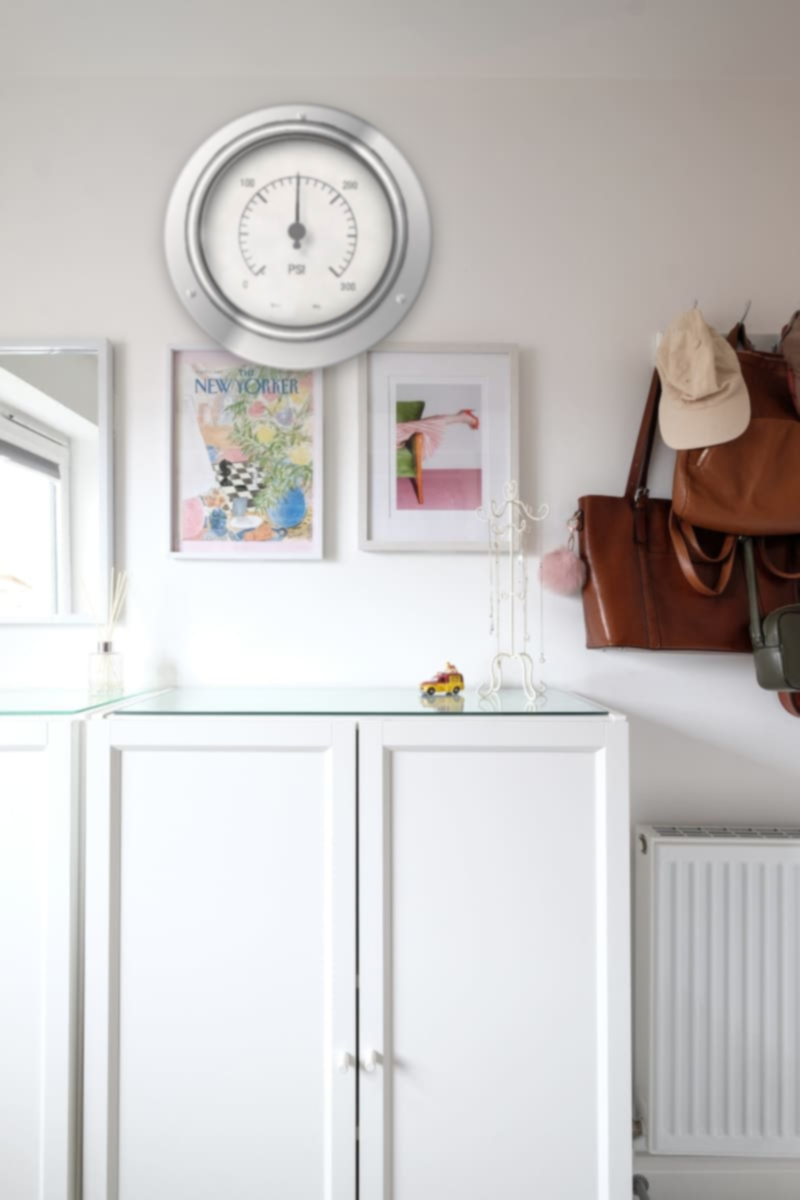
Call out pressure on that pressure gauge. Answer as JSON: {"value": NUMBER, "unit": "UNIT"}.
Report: {"value": 150, "unit": "psi"}
